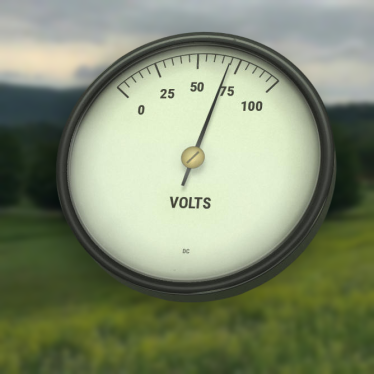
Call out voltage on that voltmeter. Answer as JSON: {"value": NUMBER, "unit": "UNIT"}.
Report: {"value": 70, "unit": "V"}
